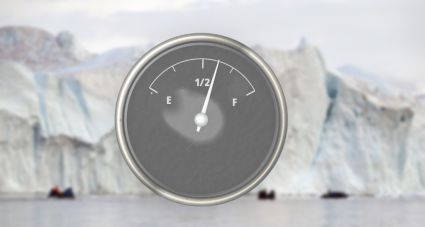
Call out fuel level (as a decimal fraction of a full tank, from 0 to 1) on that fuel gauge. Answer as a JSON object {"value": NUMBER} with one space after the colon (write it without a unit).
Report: {"value": 0.625}
